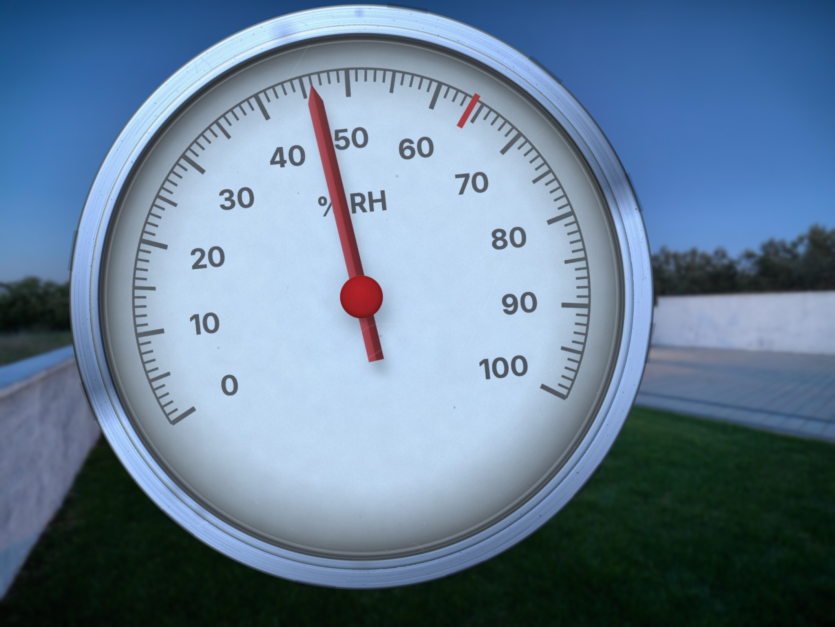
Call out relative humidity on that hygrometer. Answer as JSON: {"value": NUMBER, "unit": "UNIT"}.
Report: {"value": 46, "unit": "%"}
